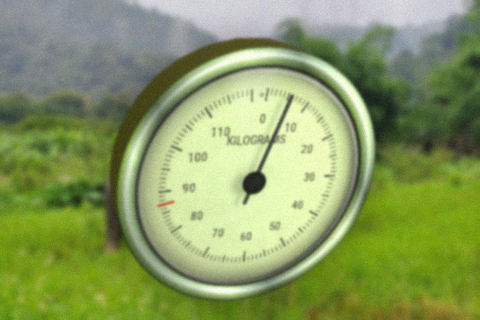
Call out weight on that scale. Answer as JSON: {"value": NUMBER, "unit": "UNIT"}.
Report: {"value": 5, "unit": "kg"}
